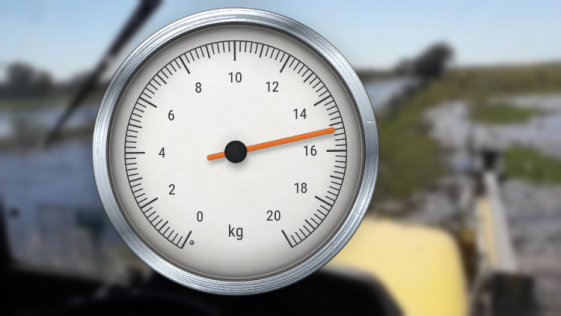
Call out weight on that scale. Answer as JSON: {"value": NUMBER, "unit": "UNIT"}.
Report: {"value": 15.2, "unit": "kg"}
